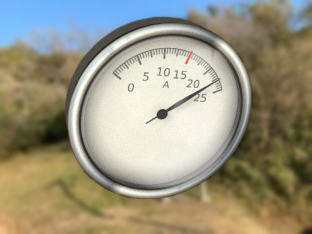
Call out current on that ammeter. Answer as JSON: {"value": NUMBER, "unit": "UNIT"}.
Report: {"value": 22.5, "unit": "A"}
